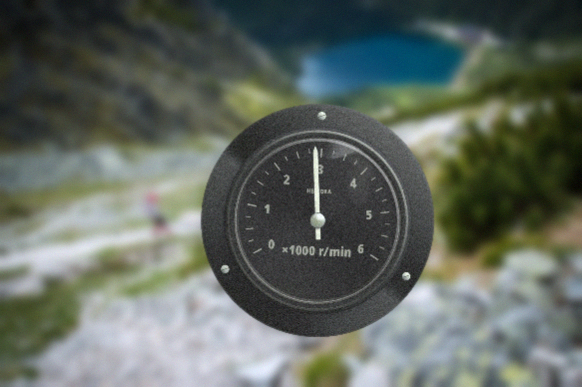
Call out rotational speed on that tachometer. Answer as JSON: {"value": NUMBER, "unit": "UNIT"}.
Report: {"value": 2875, "unit": "rpm"}
